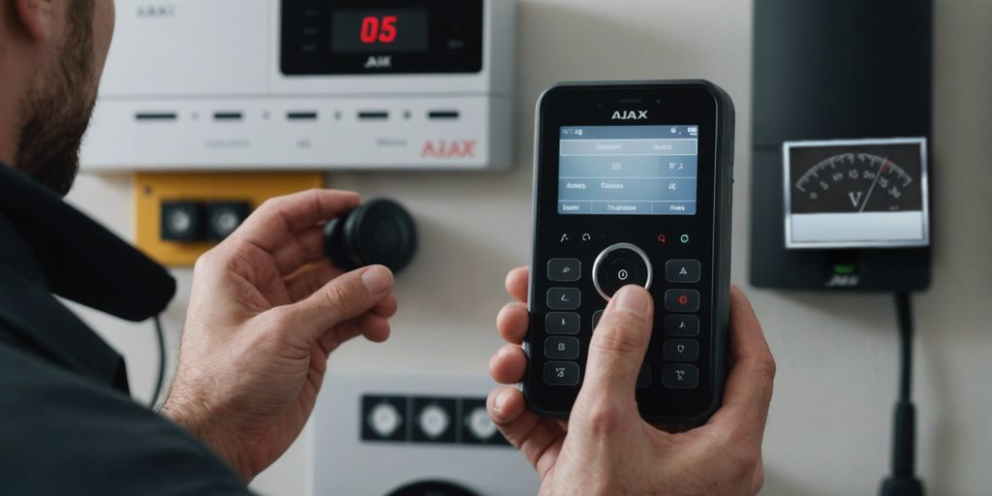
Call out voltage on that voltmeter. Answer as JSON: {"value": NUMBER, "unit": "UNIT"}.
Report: {"value": 22.5, "unit": "V"}
